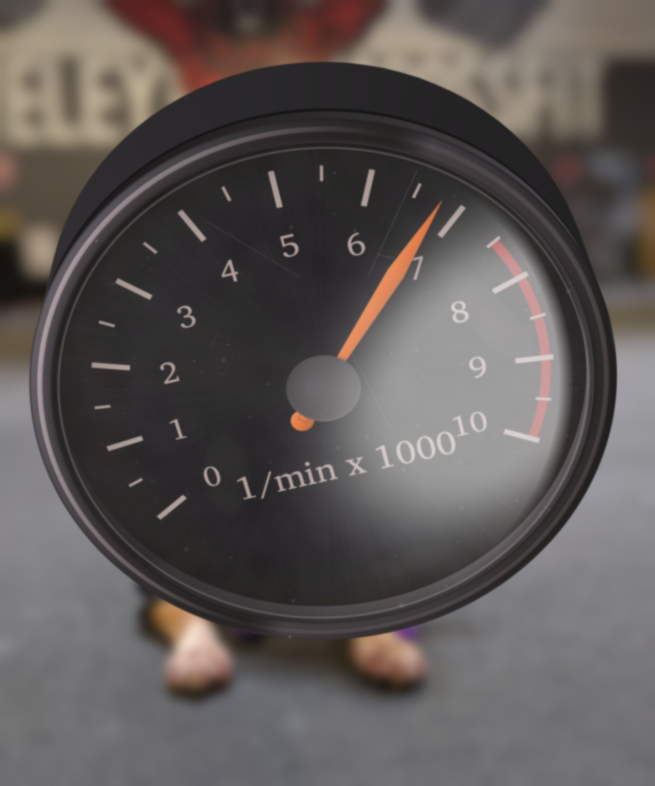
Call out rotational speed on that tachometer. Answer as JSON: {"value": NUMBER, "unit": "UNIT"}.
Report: {"value": 6750, "unit": "rpm"}
